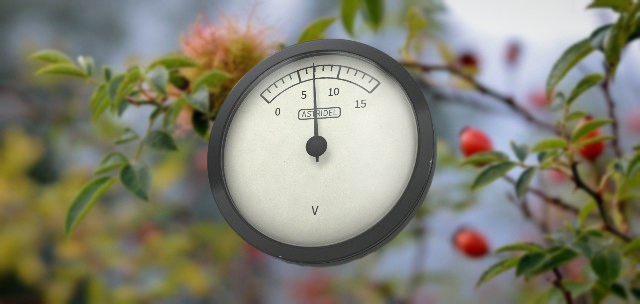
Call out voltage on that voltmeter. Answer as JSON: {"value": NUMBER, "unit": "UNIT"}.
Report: {"value": 7, "unit": "V"}
